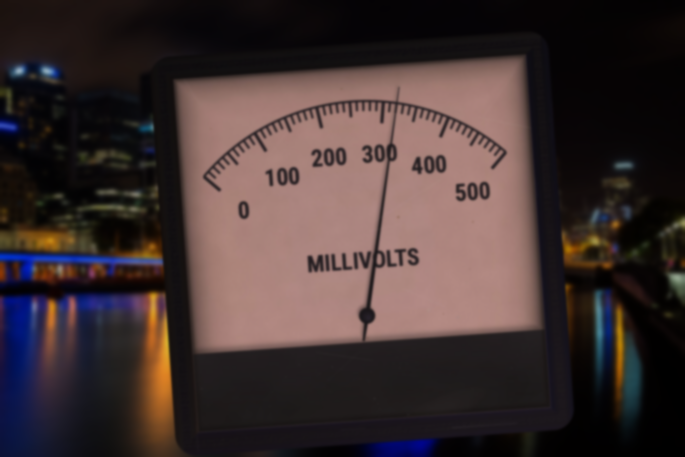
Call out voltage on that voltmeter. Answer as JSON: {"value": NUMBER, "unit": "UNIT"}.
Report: {"value": 320, "unit": "mV"}
